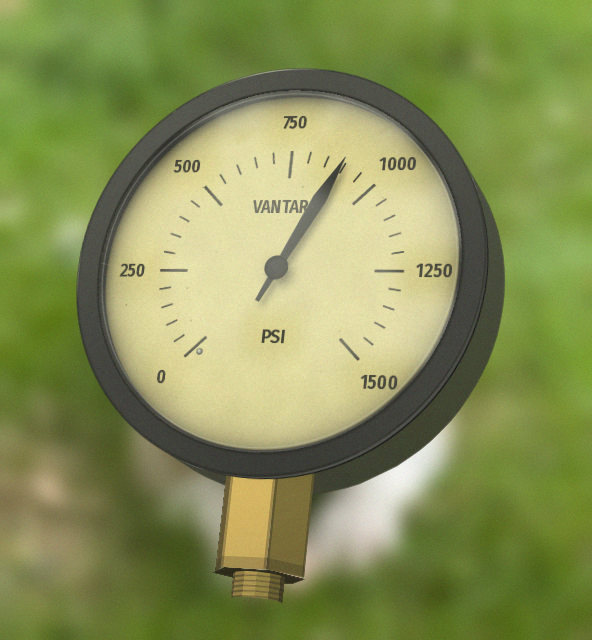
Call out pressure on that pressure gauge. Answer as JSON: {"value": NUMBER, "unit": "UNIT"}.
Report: {"value": 900, "unit": "psi"}
